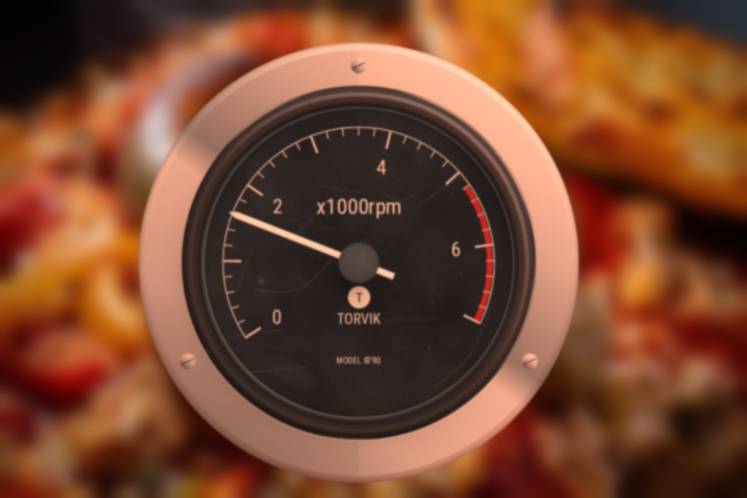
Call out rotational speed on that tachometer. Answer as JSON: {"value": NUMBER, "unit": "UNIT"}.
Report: {"value": 1600, "unit": "rpm"}
